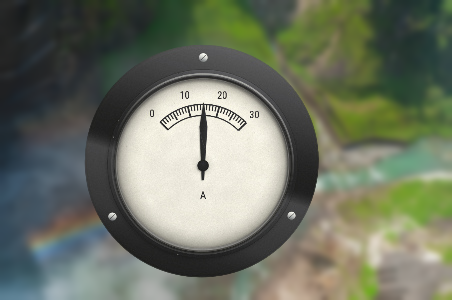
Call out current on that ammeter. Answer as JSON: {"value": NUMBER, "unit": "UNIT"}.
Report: {"value": 15, "unit": "A"}
